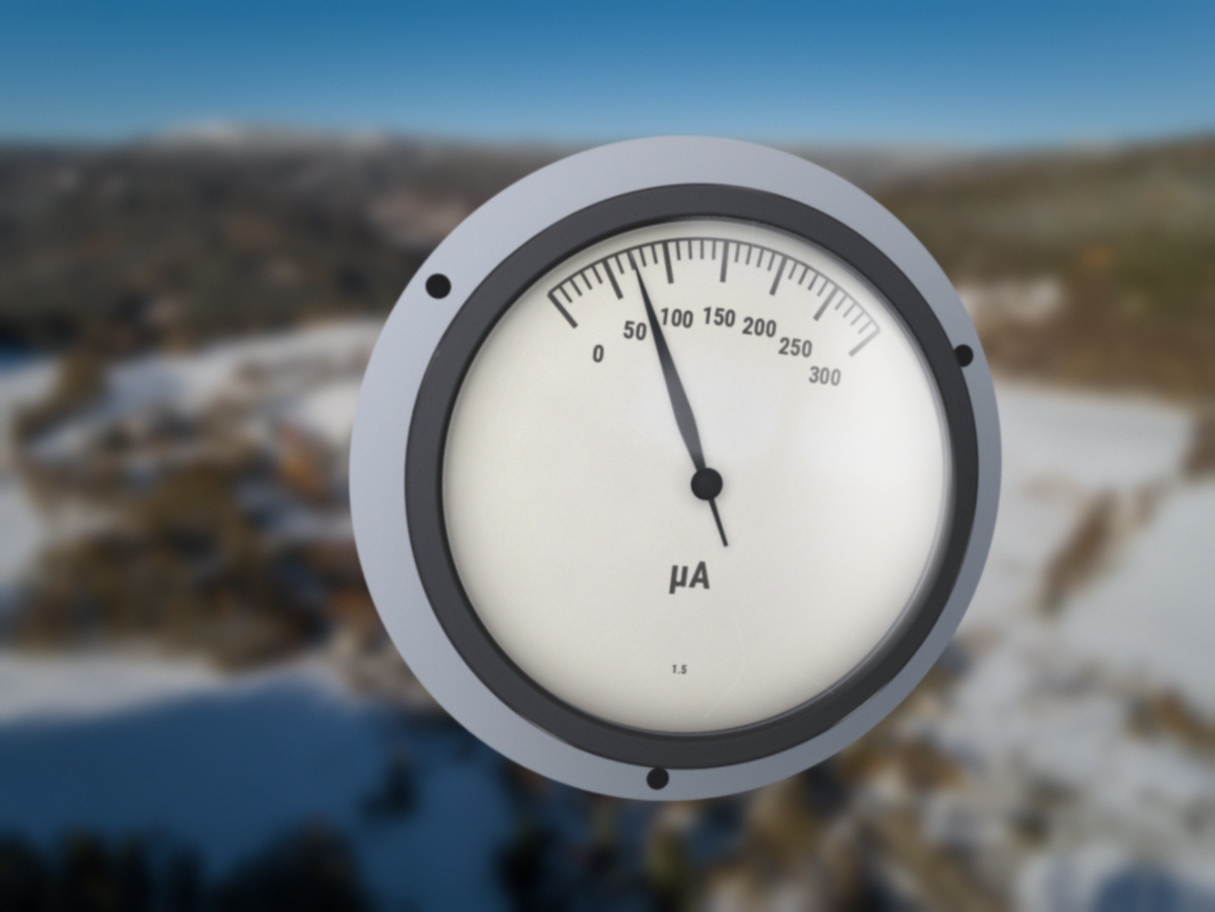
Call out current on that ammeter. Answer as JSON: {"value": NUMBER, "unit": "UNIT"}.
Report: {"value": 70, "unit": "µA"}
